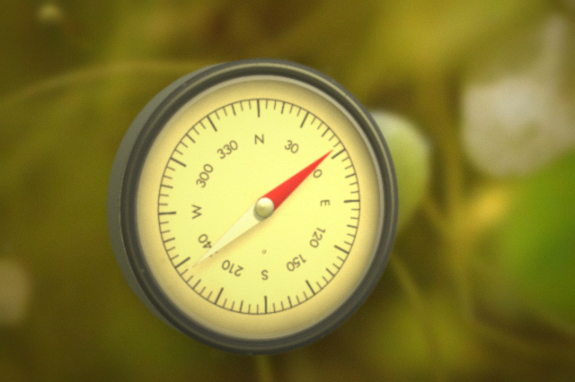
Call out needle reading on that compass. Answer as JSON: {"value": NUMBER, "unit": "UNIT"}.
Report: {"value": 55, "unit": "°"}
